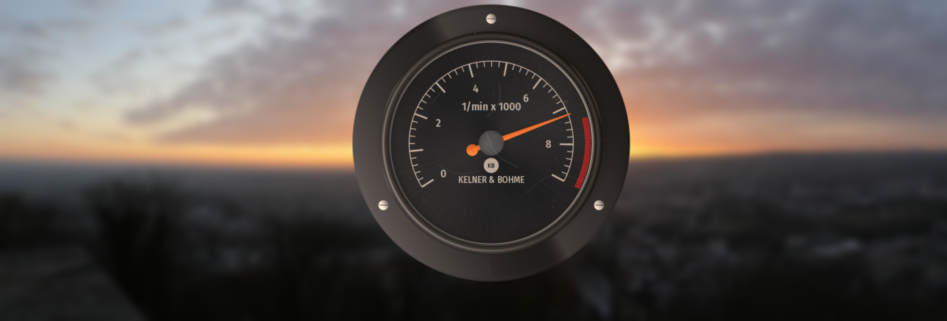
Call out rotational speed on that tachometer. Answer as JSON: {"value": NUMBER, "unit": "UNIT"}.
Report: {"value": 7200, "unit": "rpm"}
